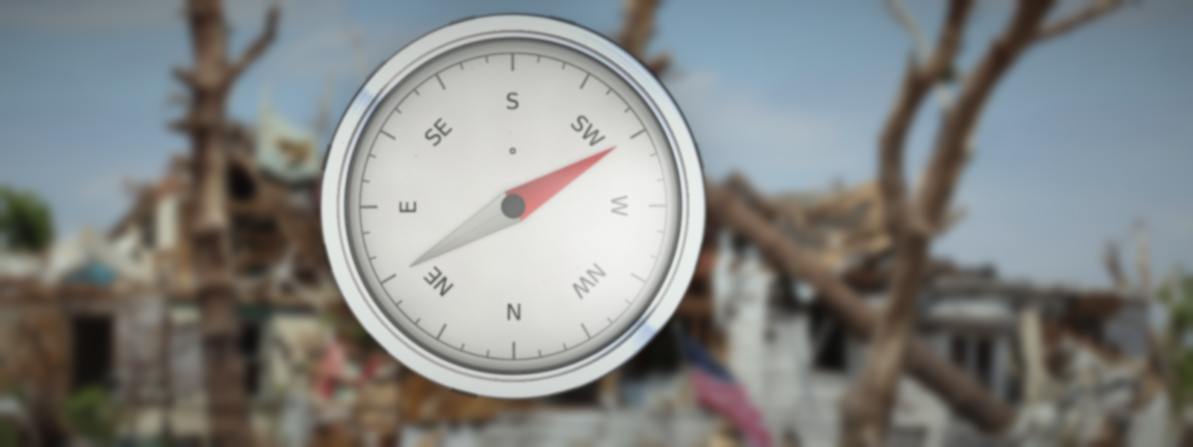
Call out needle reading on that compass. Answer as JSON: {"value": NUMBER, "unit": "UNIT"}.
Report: {"value": 240, "unit": "°"}
